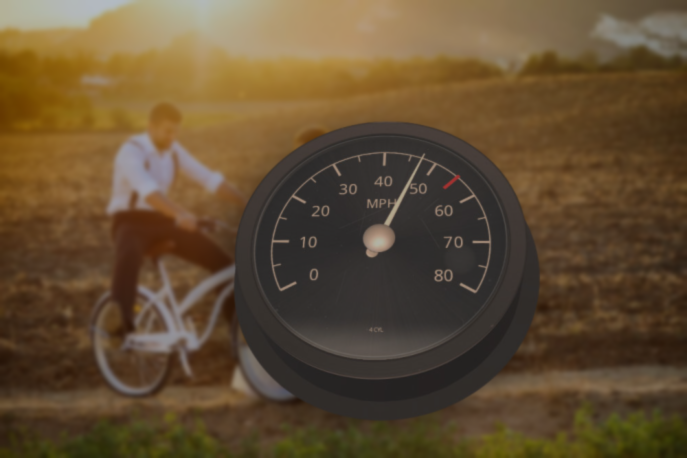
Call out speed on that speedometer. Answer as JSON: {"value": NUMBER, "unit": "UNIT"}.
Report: {"value": 47.5, "unit": "mph"}
